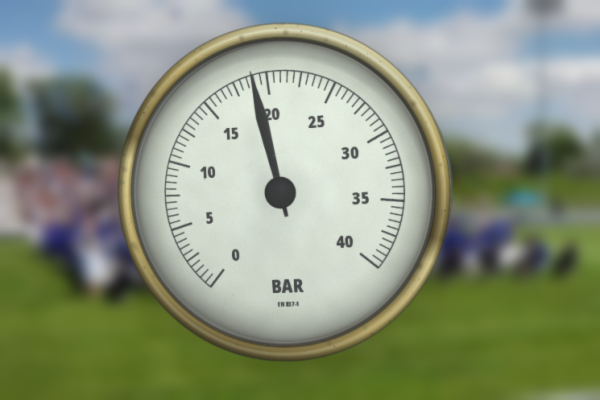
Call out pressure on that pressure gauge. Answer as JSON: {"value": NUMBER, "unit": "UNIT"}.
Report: {"value": 19, "unit": "bar"}
